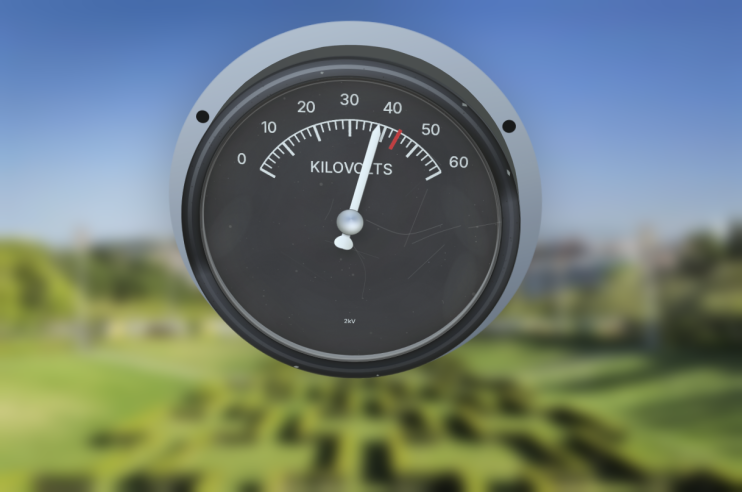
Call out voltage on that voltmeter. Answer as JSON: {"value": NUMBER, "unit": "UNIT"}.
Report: {"value": 38, "unit": "kV"}
